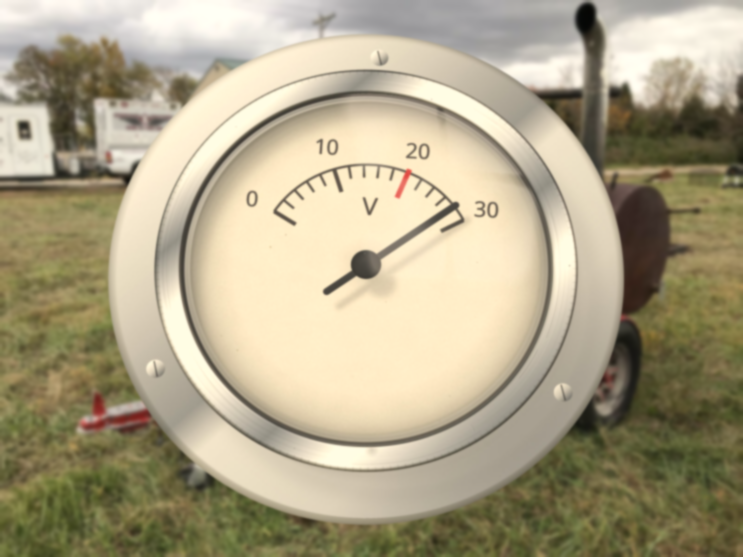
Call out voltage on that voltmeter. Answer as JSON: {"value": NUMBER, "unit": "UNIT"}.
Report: {"value": 28, "unit": "V"}
